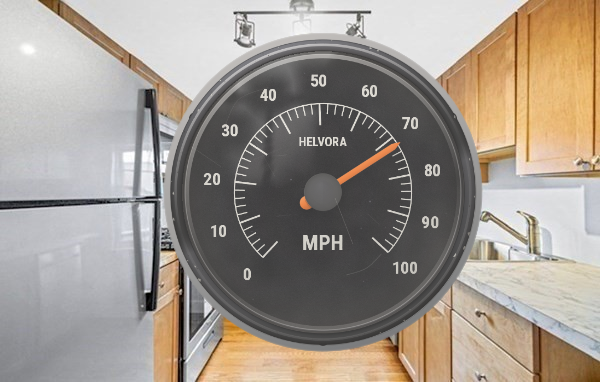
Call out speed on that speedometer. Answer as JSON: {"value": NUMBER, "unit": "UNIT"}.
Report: {"value": 72, "unit": "mph"}
